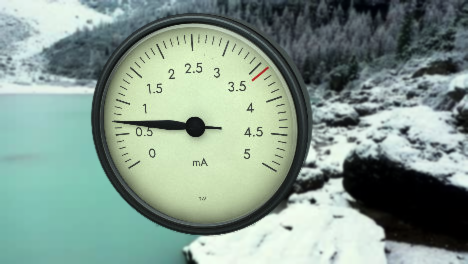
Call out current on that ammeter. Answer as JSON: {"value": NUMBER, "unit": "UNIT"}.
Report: {"value": 0.7, "unit": "mA"}
